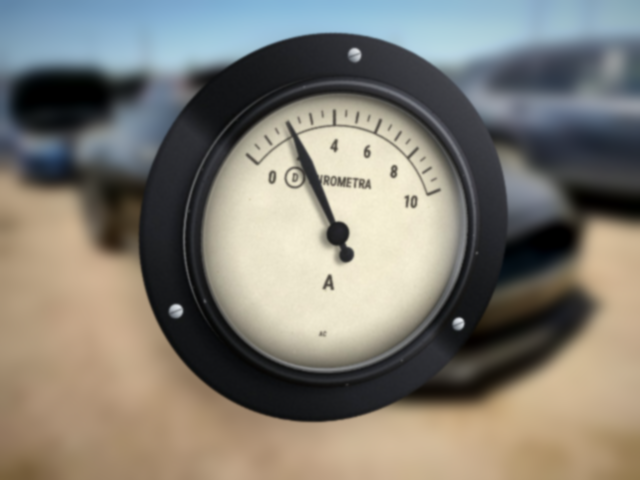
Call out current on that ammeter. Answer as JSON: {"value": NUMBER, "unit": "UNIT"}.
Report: {"value": 2, "unit": "A"}
